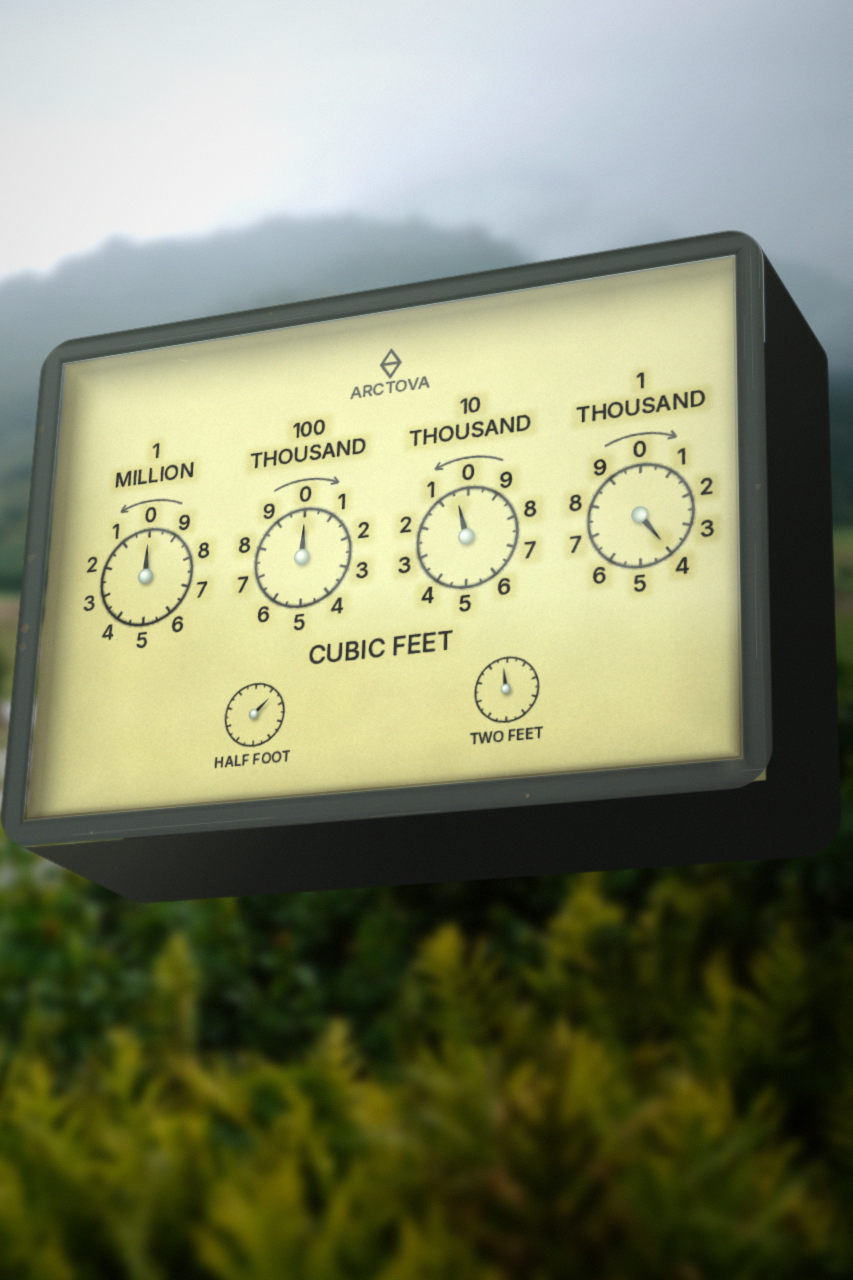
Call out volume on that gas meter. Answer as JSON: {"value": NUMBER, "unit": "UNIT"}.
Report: {"value": 400, "unit": "ft³"}
